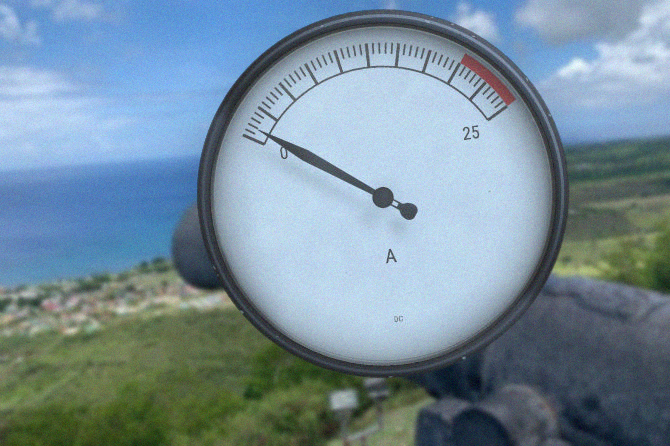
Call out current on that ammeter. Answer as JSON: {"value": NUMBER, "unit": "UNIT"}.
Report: {"value": 1, "unit": "A"}
